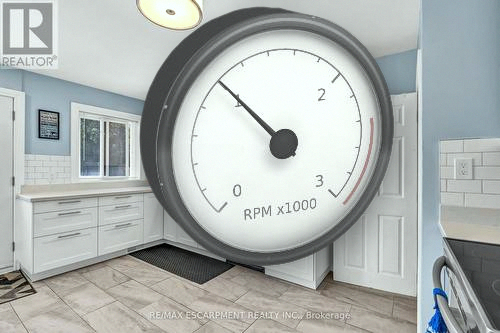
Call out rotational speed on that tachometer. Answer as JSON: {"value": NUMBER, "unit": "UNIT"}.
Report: {"value": 1000, "unit": "rpm"}
